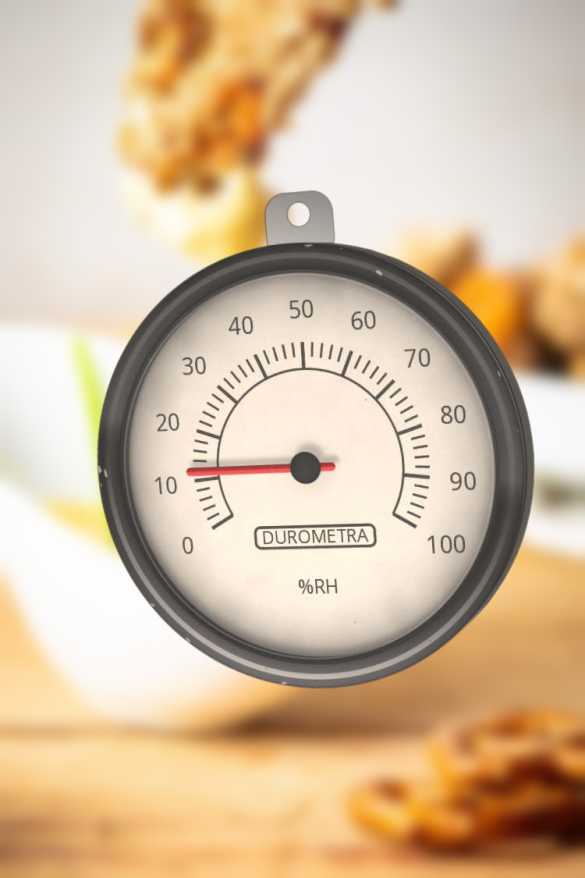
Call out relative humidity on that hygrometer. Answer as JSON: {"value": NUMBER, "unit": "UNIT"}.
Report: {"value": 12, "unit": "%"}
